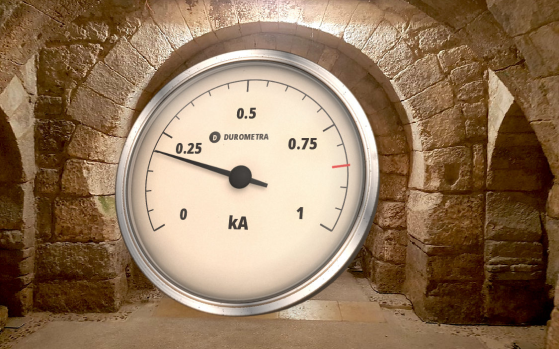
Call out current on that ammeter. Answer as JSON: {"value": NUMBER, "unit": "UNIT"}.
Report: {"value": 0.2, "unit": "kA"}
